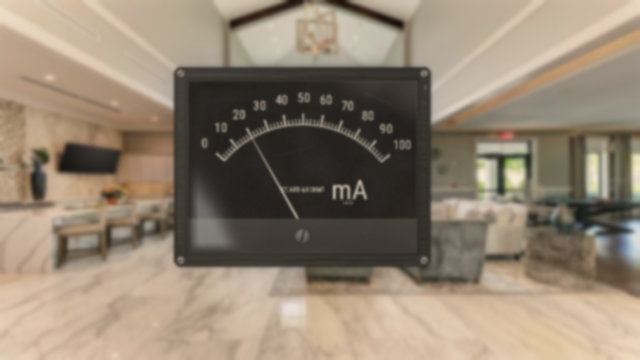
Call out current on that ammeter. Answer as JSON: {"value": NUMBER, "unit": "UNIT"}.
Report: {"value": 20, "unit": "mA"}
